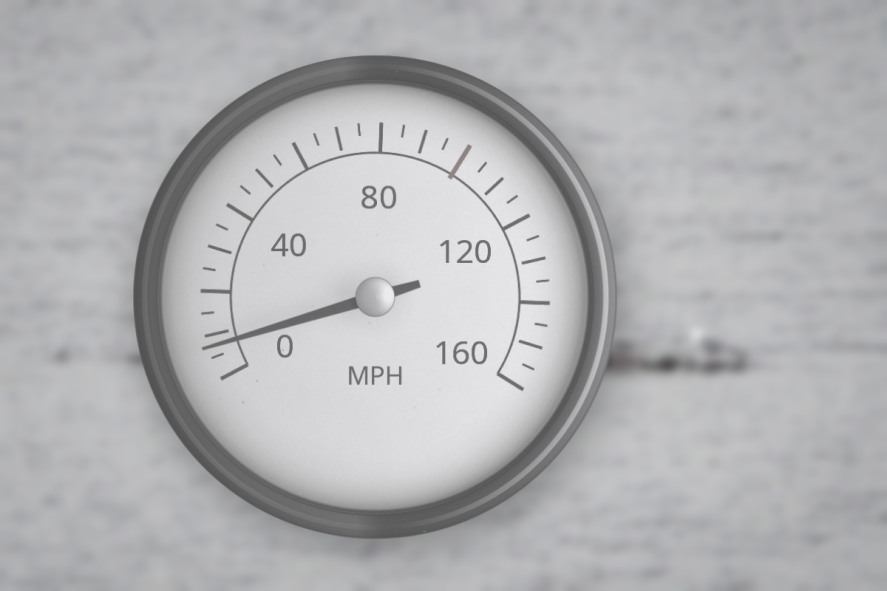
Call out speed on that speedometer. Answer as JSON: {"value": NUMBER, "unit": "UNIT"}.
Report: {"value": 7.5, "unit": "mph"}
